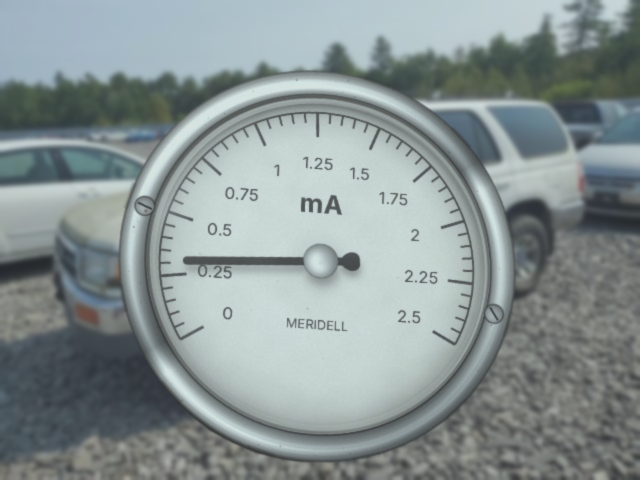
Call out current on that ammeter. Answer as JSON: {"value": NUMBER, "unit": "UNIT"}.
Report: {"value": 0.3, "unit": "mA"}
